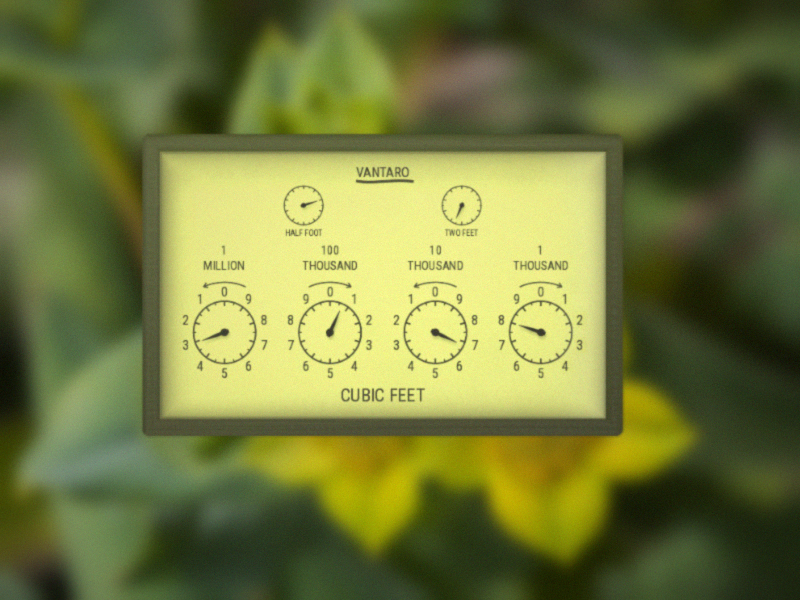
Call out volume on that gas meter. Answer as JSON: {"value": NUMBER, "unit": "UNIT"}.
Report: {"value": 306800, "unit": "ft³"}
